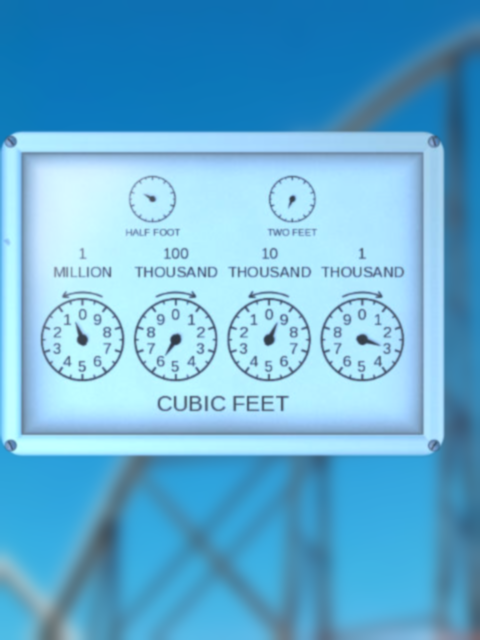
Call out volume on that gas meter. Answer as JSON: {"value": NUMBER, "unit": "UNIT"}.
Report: {"value": 59300, "unit": "ft³"}
